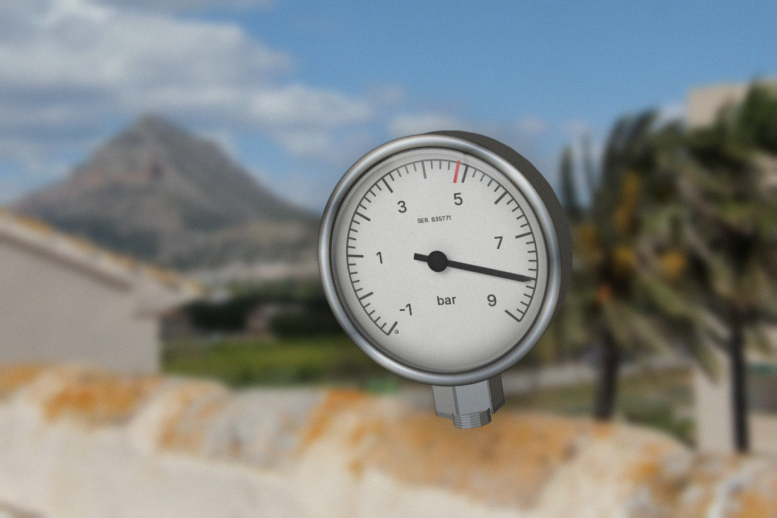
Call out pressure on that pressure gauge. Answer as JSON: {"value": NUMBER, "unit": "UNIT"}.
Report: {"value": 8, "unit": "bar"}
